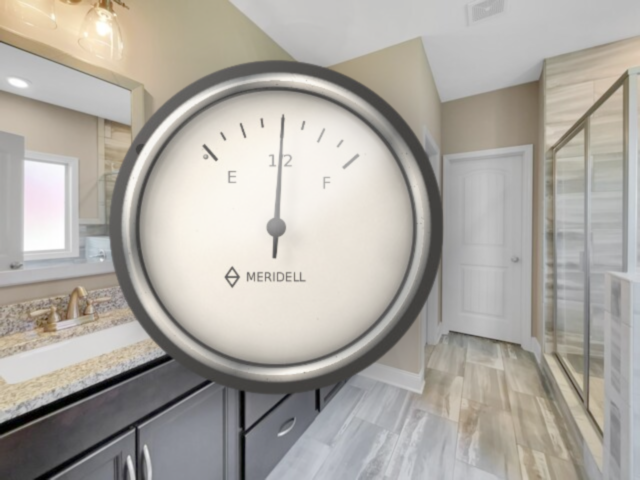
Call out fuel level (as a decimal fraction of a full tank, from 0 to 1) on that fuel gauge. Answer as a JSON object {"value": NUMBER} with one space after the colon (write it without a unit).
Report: {"value": 0.5}
